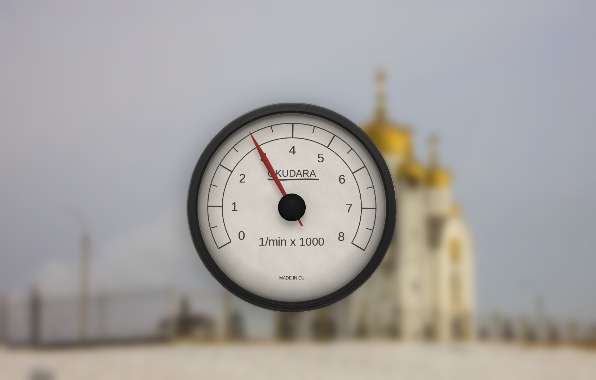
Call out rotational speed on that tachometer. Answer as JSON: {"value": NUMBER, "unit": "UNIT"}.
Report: {"value": 3000, "unit": "rpm"}
